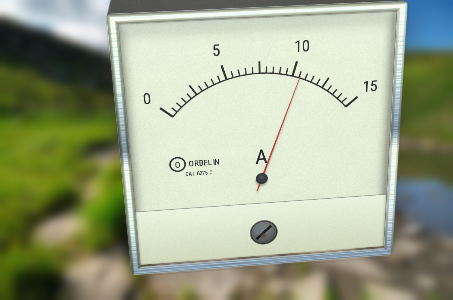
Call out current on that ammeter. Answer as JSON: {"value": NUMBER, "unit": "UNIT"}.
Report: {"value": 10.5, "unit": "A"}
